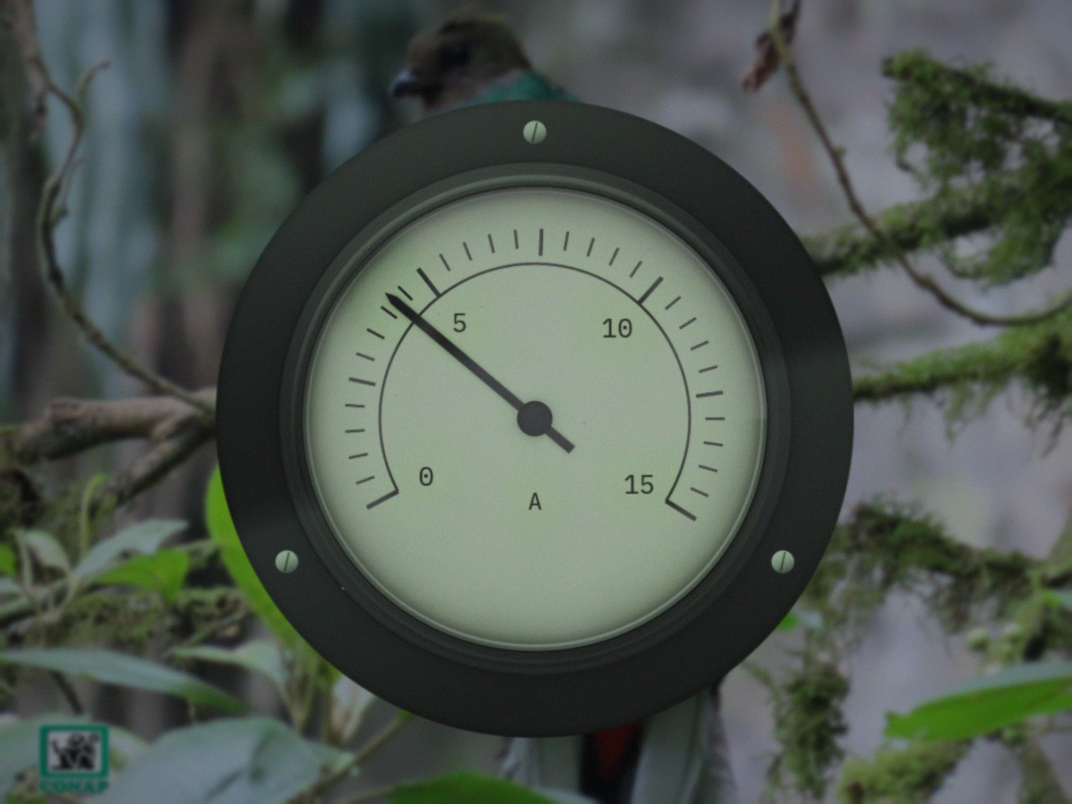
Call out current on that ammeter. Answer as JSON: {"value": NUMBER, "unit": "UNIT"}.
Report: {"value": 4.25, "unit": "A"}
